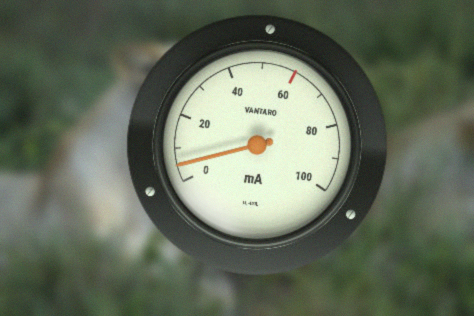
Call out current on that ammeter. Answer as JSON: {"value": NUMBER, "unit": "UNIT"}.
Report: {"value": 5, "unit": "mA"}
